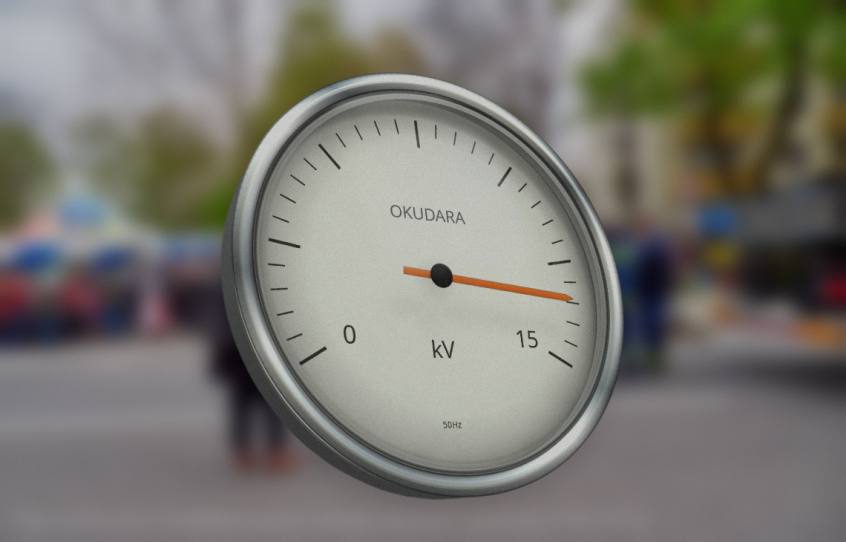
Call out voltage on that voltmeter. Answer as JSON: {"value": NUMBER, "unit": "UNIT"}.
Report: {"value": 13.5, "unit": "kV"}
